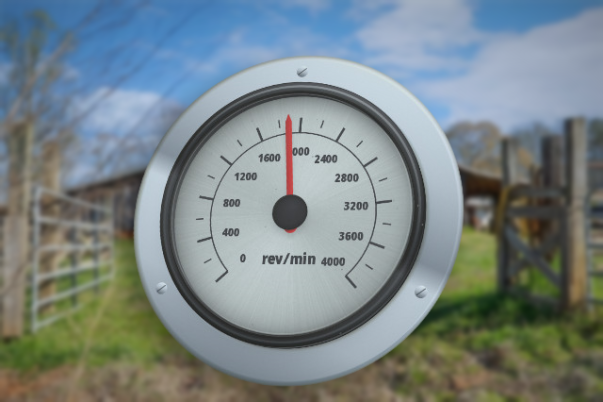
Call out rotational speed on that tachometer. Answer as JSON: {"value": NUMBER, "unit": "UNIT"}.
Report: {"value": 1900, "unit": "rpm"}
